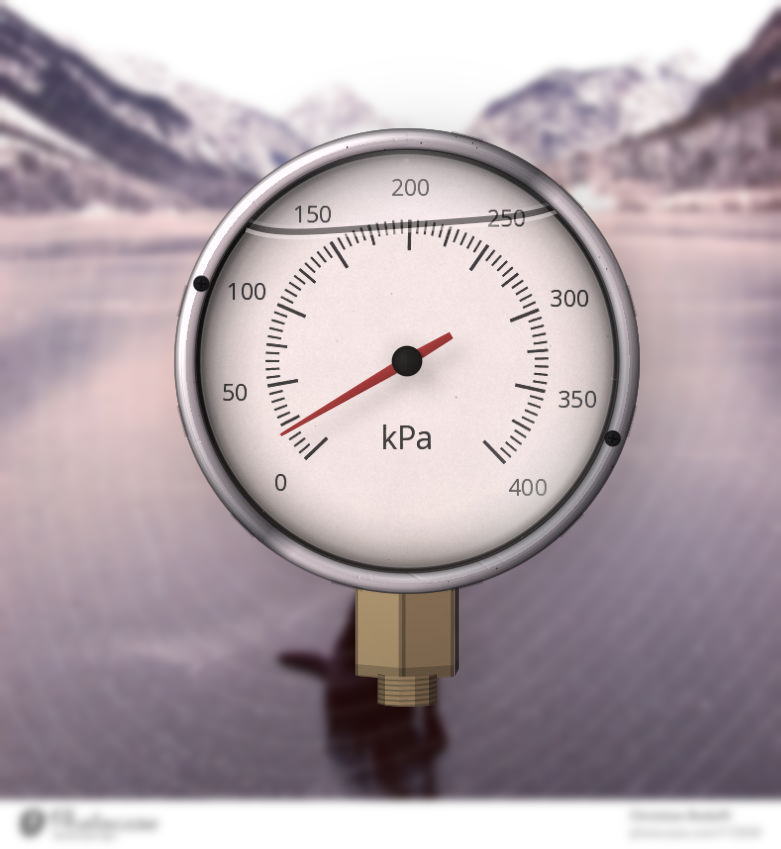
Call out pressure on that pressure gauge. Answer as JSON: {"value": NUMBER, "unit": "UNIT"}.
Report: {"value": 20, "unit": "kPa"}
